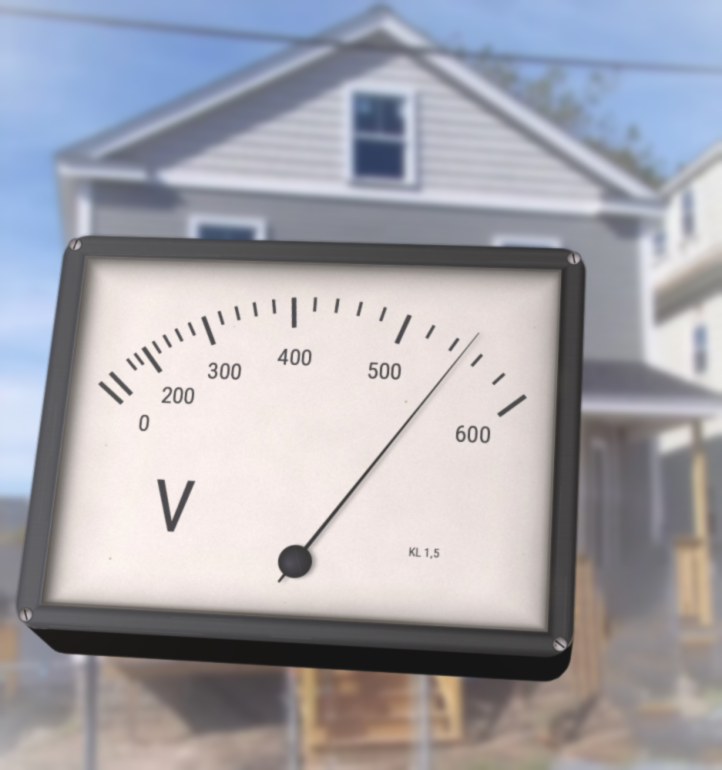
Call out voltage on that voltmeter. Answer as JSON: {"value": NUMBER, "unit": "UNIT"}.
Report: {"value": 550, "unit": "V"}
